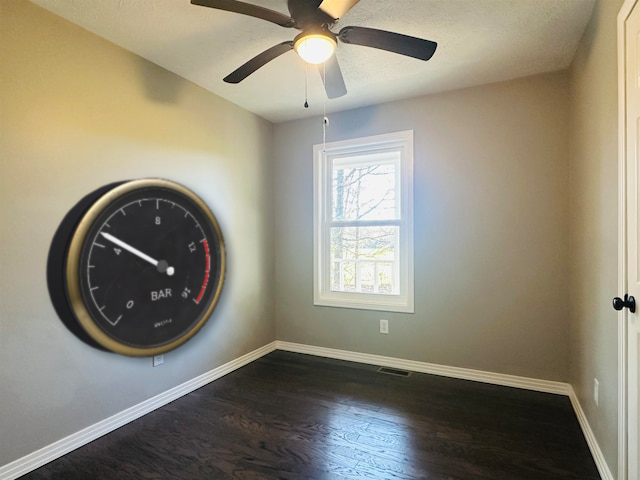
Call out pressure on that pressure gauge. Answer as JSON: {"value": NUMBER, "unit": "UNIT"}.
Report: {"value": 4.5, "unit": "bar"}
